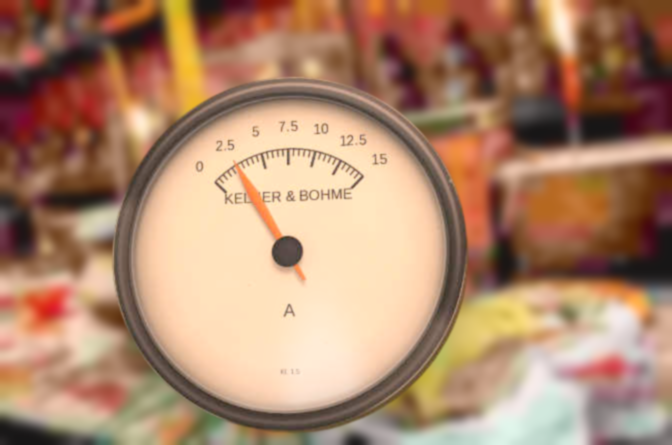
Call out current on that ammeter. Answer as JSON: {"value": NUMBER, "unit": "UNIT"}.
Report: {"value": 2.5, "unit": "A"}
